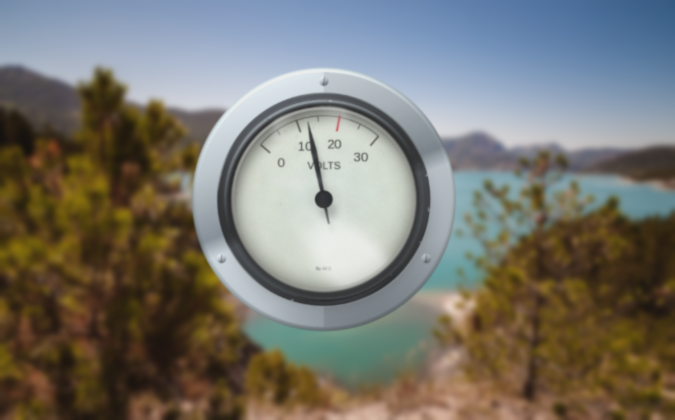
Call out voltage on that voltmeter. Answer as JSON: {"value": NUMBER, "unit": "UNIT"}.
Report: {"value": 12.5, "unit": "V"}
